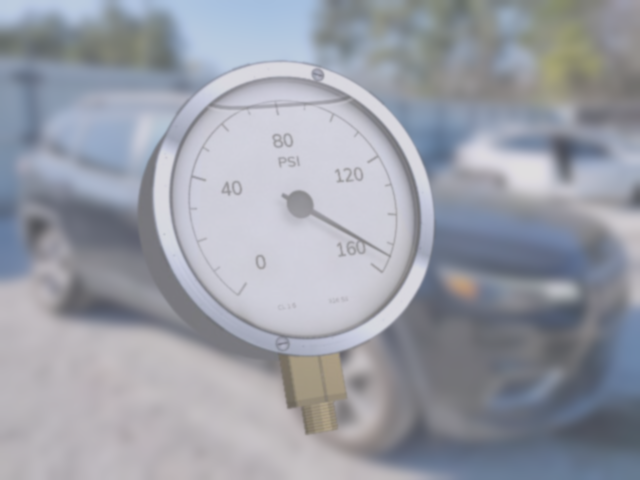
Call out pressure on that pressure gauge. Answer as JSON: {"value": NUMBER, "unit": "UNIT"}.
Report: {"value": 155, "unit": "psi"}
